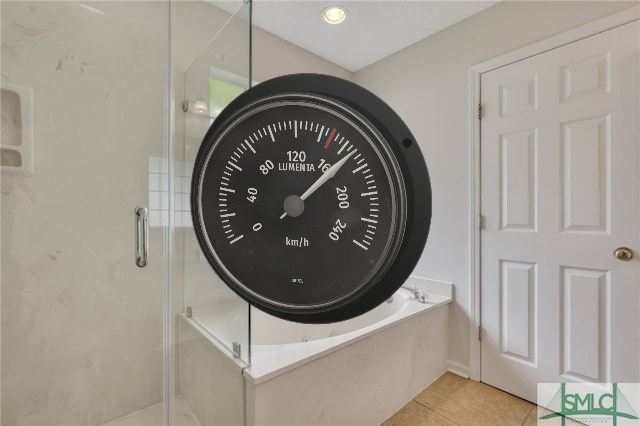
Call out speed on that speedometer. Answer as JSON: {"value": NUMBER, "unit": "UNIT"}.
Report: {"value": 168, "unit": "km/h"}
